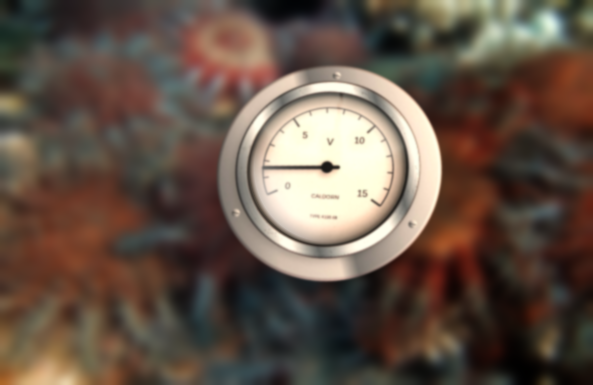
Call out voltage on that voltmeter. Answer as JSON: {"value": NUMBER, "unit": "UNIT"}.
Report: {"value": 1.5, "unit": "V"}
